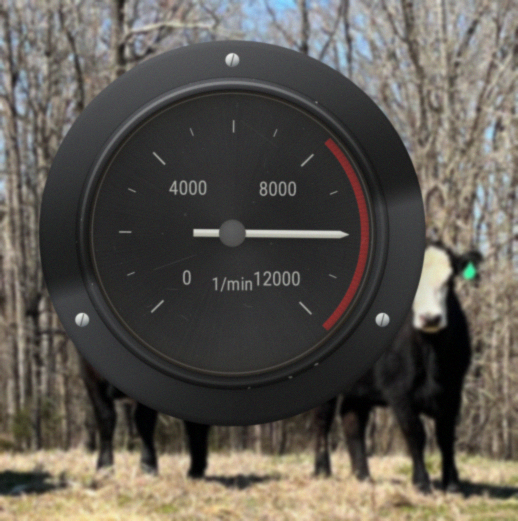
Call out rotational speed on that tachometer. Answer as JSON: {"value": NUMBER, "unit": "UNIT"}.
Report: {"value": 10000, "unit": "rpm"}
